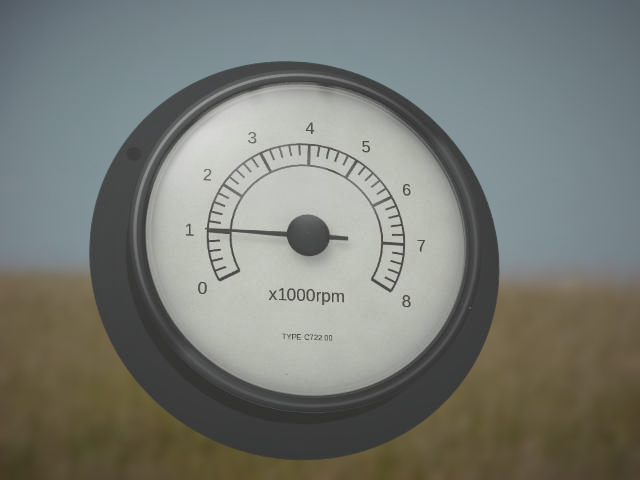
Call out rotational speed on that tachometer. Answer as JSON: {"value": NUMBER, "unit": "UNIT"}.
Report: {"value": 1000, "unit": "rpm"}
